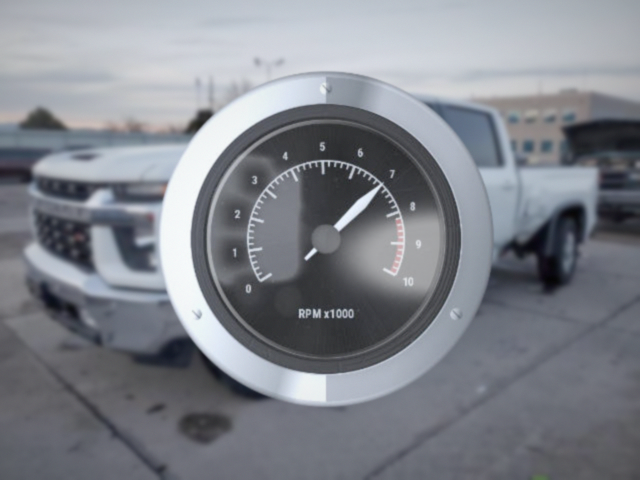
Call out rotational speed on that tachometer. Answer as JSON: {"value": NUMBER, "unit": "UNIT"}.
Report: {"value": 7000, "unit": "rpm"}
